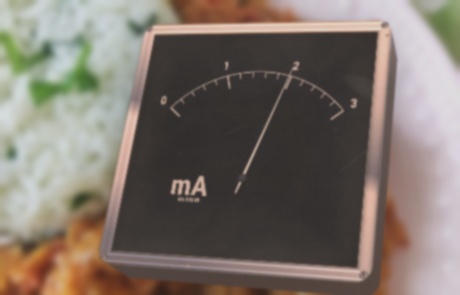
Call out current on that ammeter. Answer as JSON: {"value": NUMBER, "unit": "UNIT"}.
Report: {"value": 2, "unit": "mA"}
